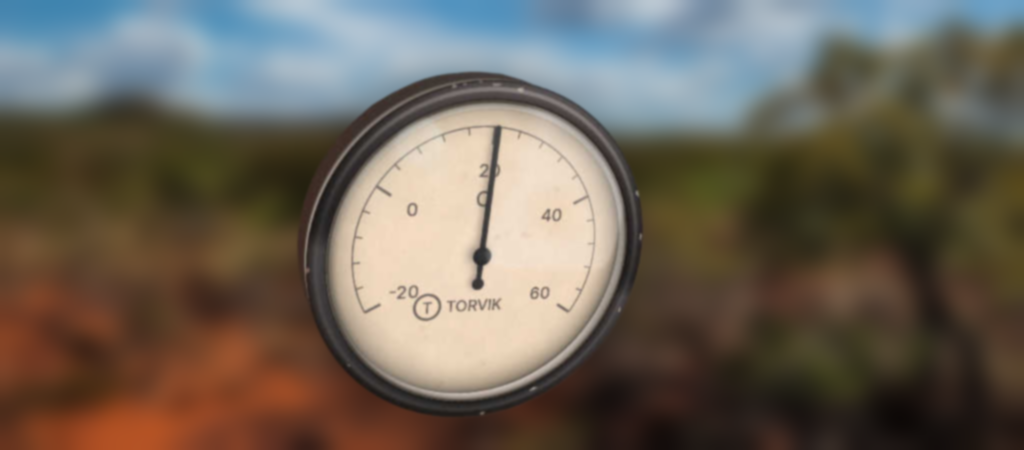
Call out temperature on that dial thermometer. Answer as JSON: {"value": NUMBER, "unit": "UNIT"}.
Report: {"value": 20, "unit": "°C"}
